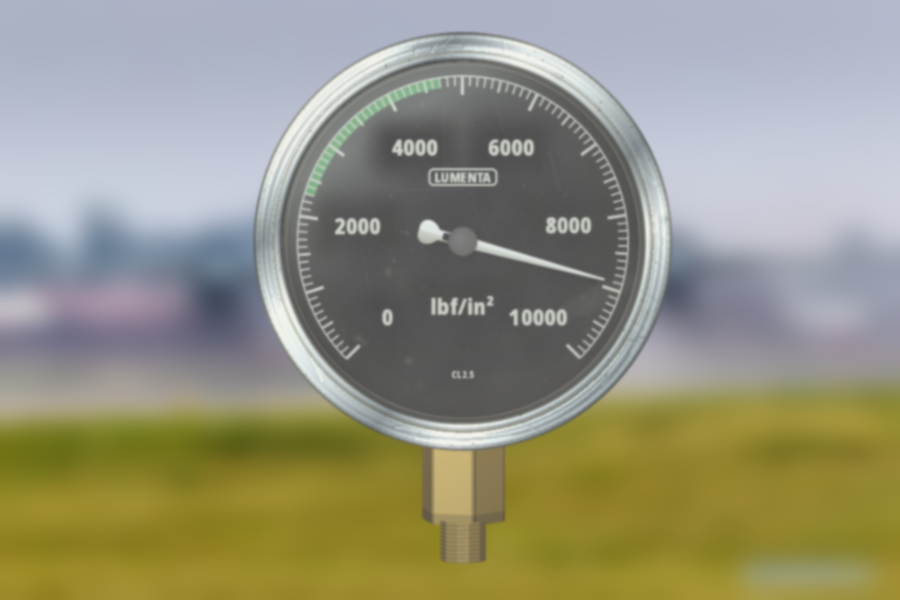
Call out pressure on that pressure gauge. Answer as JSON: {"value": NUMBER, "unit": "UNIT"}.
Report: {"value": 8900, "unit": "psi"}
